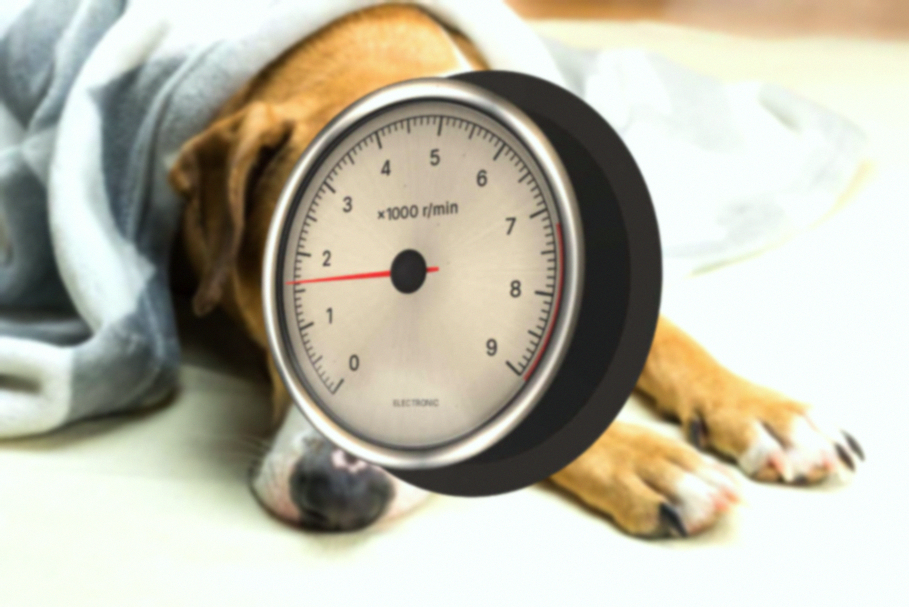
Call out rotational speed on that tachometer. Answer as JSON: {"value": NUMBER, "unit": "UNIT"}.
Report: {"value": 1600, "unit": "rpm"}
